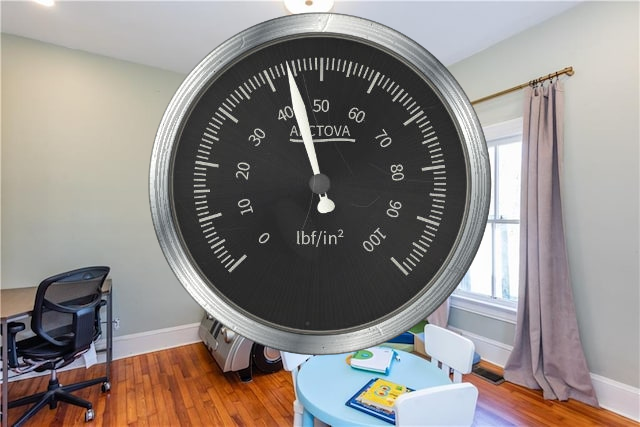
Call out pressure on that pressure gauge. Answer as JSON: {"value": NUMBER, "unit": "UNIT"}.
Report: {"value": 44, "unit": "psi"}
